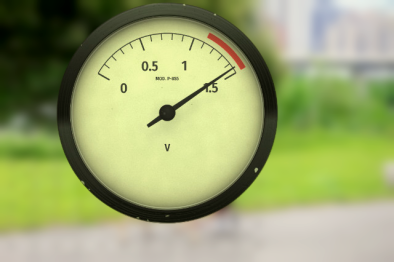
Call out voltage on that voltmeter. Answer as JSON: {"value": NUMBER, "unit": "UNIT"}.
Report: {"value": 1.45, "unit": "V"}
